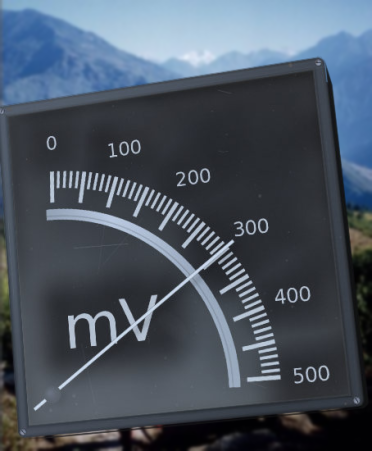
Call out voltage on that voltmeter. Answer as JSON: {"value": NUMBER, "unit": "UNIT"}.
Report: {"value": 300, "unit": "mV"}
